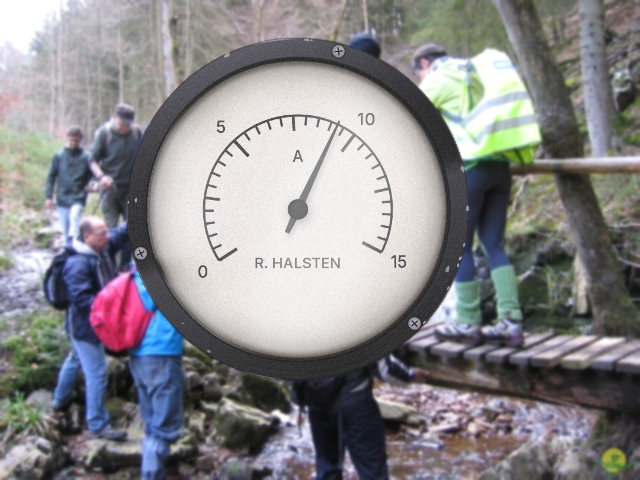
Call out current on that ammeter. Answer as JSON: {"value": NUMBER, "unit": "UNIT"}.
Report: {"value": 9.25, "unit": "A"}
